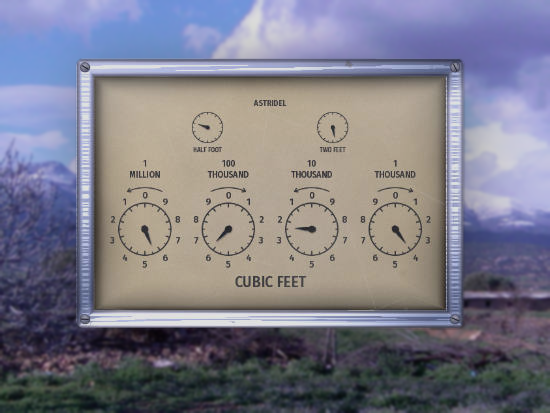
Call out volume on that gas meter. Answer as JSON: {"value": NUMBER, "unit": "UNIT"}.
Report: {"value": 562400, "unit": "ft³"}
